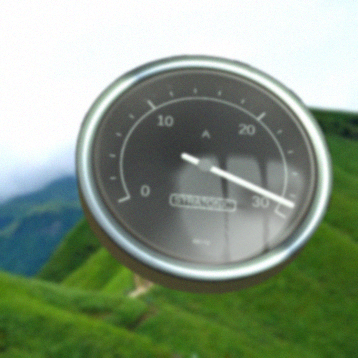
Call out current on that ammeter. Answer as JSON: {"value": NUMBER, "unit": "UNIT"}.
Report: {"value": 29, "unit": "A"}
